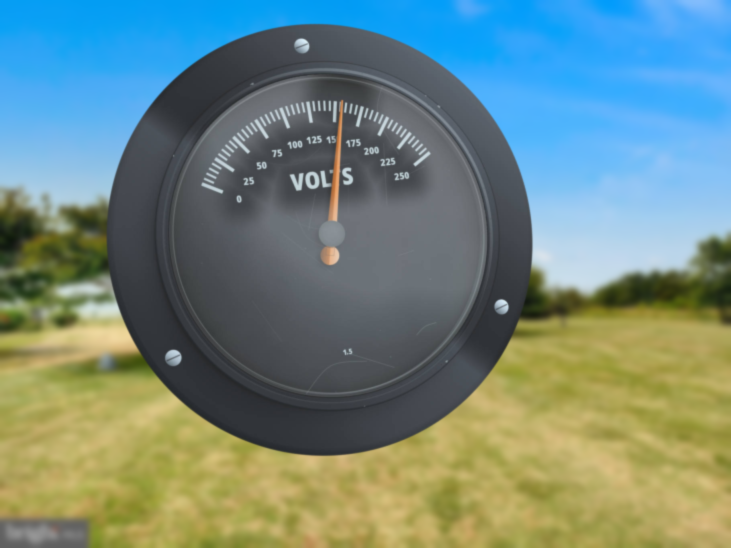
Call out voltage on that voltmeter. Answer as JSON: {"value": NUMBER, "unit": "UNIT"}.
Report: {"value": 155, "unit": "V"}
